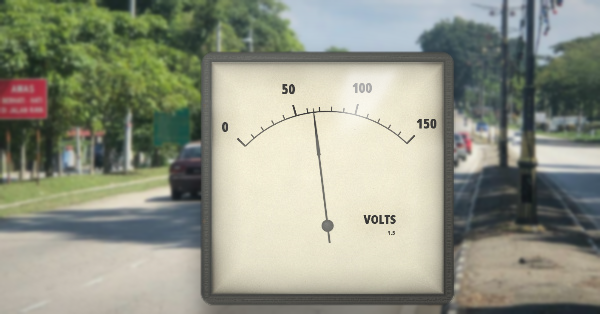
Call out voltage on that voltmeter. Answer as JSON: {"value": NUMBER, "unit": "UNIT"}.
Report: {"value": 65, "unit": "V"}
